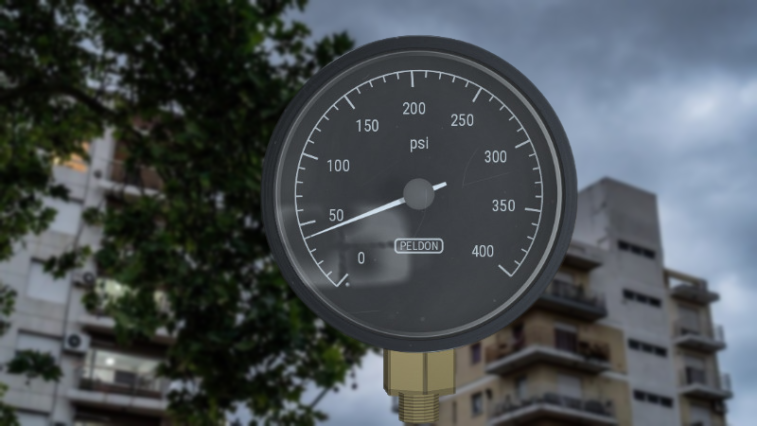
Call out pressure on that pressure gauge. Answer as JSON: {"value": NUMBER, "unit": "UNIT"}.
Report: {"value": 40, "unit": "psi"}
